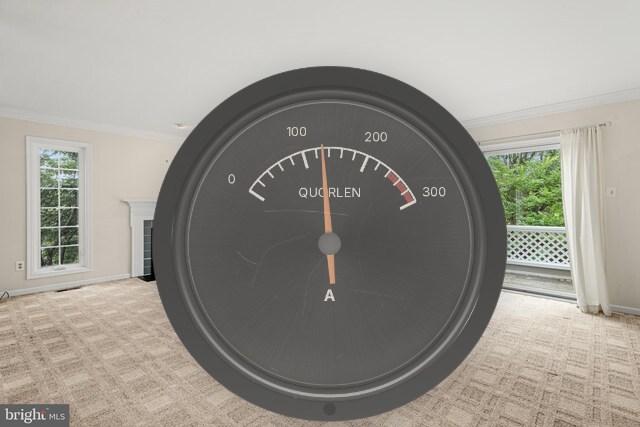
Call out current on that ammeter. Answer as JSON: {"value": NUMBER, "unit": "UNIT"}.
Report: {"value": 130, "unit": "A"}
